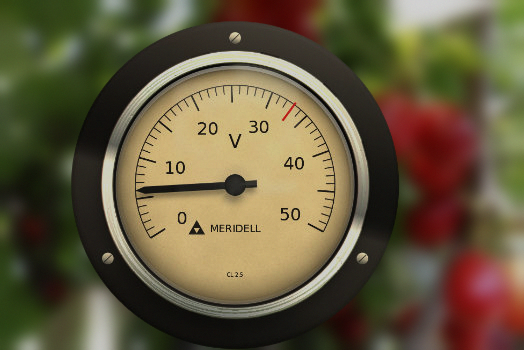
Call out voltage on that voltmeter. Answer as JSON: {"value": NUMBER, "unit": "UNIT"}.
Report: {"value": 6, "unit": "V"}
